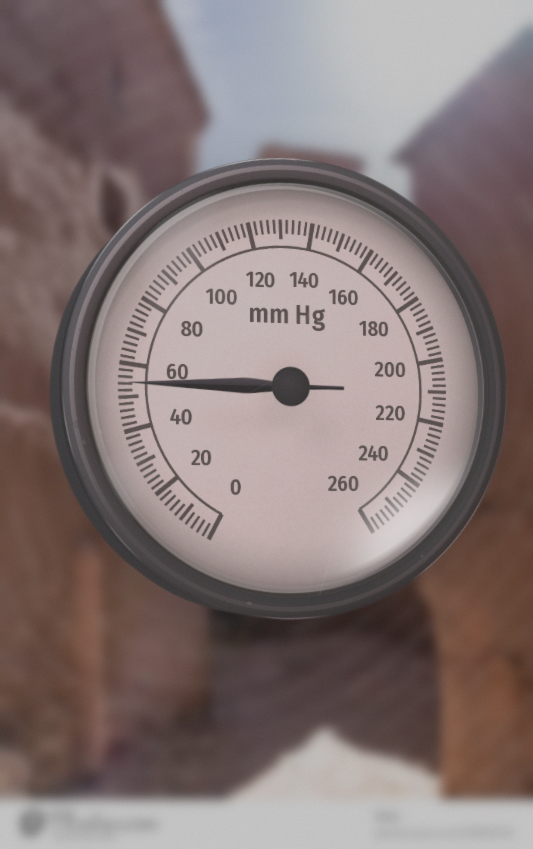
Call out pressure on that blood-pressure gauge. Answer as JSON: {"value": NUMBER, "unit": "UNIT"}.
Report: {"value": 54, "unit": "mmHg"}
